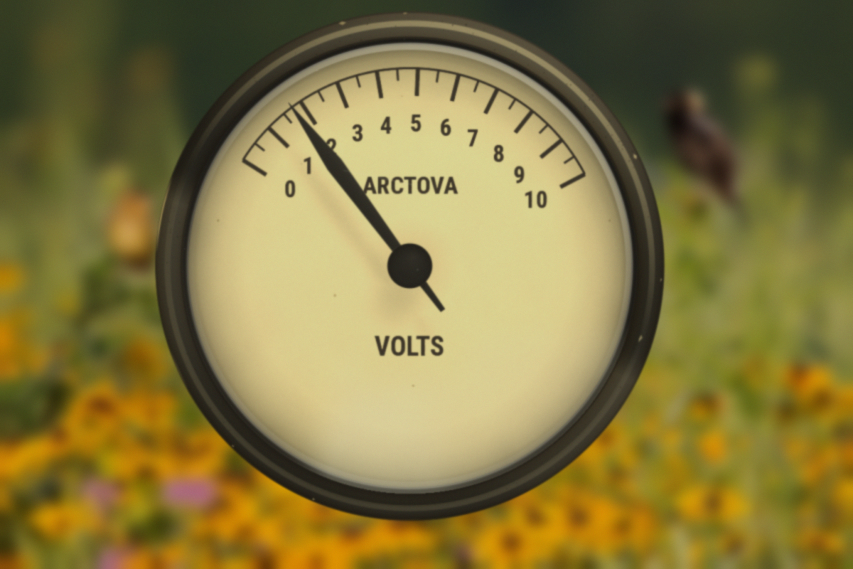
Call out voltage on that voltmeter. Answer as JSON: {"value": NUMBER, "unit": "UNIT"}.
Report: {"value": 1.75, "unit": "V"}
